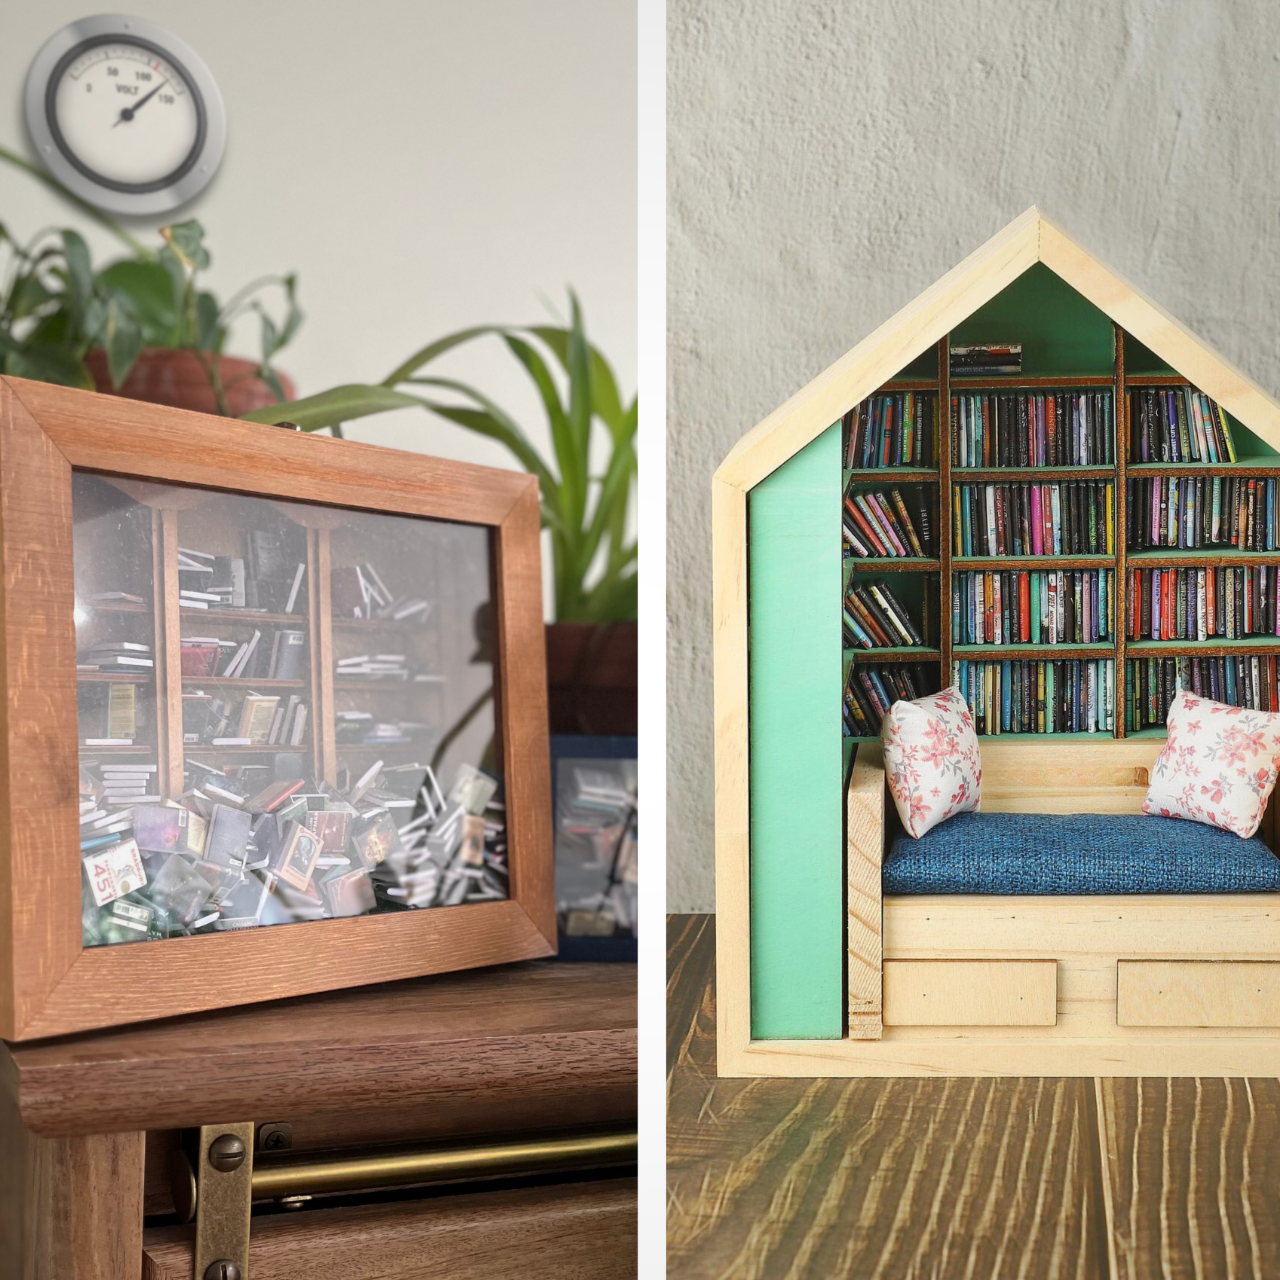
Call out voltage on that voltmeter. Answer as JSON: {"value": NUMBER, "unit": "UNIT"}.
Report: {"value": 130, "unit": "V"}
